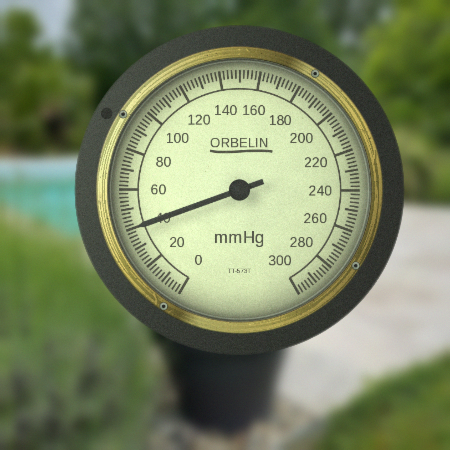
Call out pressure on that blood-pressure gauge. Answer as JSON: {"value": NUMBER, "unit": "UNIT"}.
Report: {"value": 40, "unit": "mmHg"}
